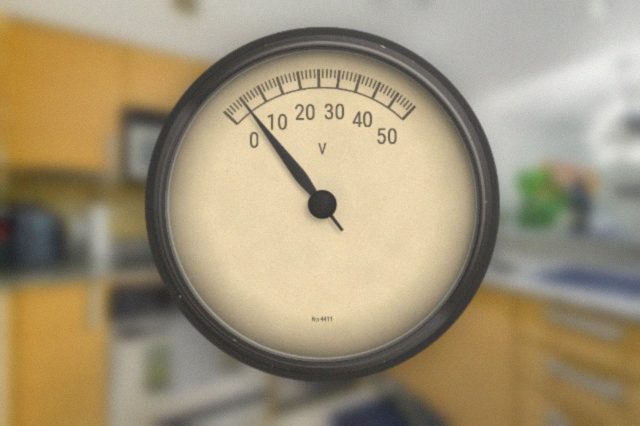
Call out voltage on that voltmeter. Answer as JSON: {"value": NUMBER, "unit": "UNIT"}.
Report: {"value": 5, "unit": "V"}
